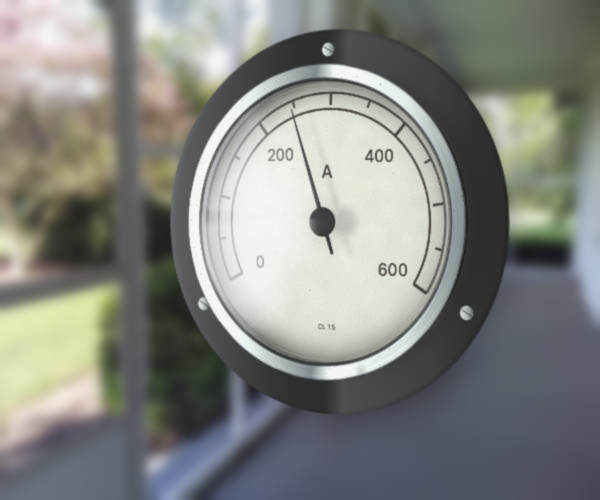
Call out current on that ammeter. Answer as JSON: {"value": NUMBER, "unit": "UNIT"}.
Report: {"value": 250, "unit": "A"}
